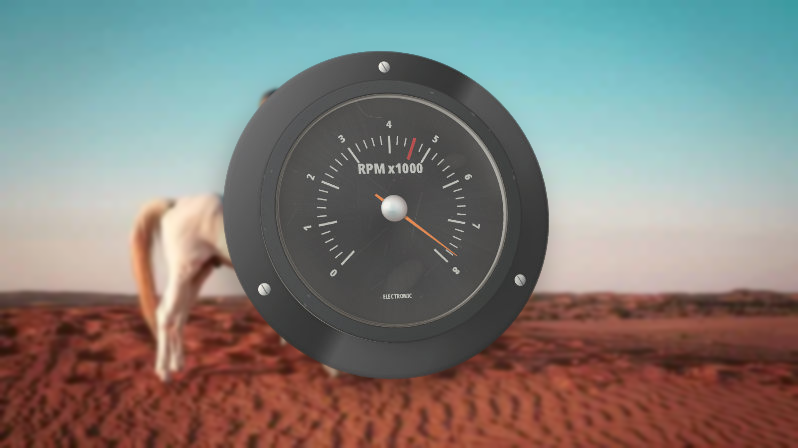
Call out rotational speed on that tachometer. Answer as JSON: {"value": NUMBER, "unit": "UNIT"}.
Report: {"value": 7800, "unit": "rpm"}
